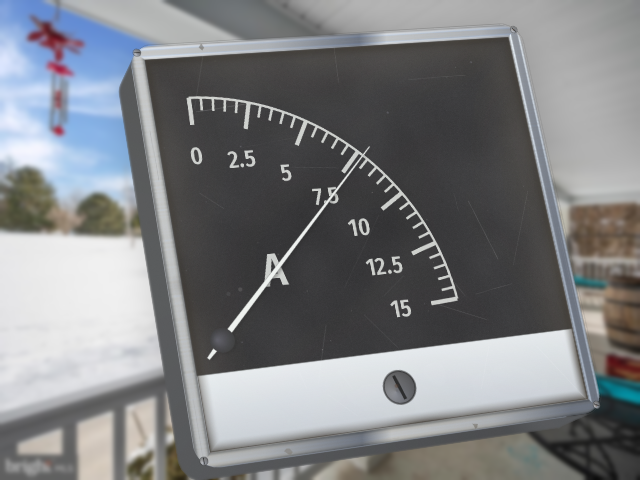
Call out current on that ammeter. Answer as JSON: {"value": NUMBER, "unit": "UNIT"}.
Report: {"value": 7.75, "unit": "A"}
